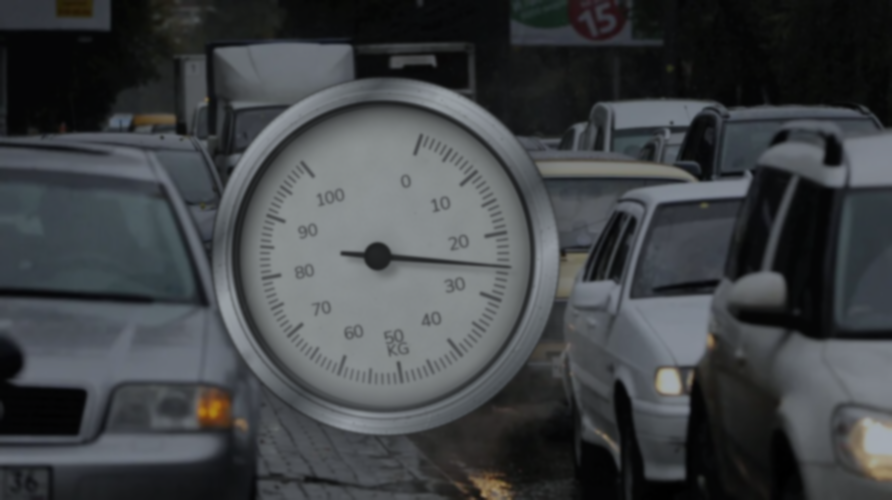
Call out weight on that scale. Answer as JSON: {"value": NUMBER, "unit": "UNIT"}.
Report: {"value": 25, "unit": "kg"}
